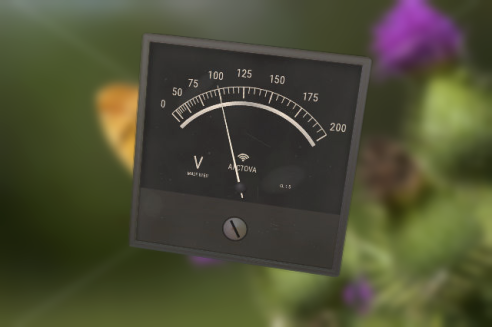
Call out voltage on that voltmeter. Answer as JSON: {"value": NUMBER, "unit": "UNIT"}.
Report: {"value": 100, "unit": "V"}
